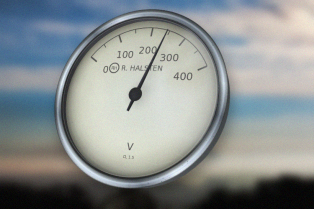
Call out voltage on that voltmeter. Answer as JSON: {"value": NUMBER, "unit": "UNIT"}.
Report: {"value": 250, "unit": "V"}
